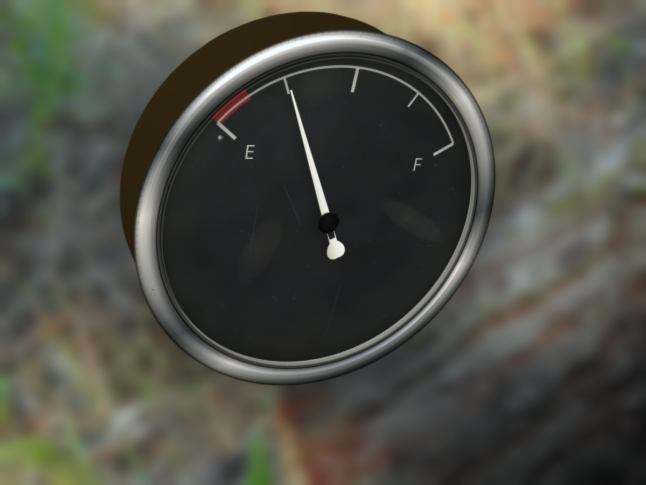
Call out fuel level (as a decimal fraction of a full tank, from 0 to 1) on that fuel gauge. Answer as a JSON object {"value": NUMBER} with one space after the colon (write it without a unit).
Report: {"value": 0.25}
